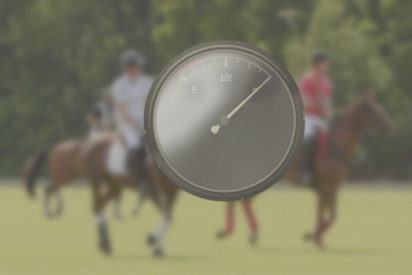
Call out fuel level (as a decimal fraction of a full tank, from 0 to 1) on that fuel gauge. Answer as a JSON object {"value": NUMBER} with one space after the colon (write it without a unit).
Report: {"value": 1}
